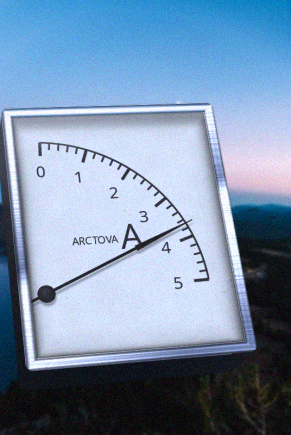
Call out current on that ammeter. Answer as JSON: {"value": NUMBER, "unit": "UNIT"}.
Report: {"value": 3.7, "unit": "A"}
